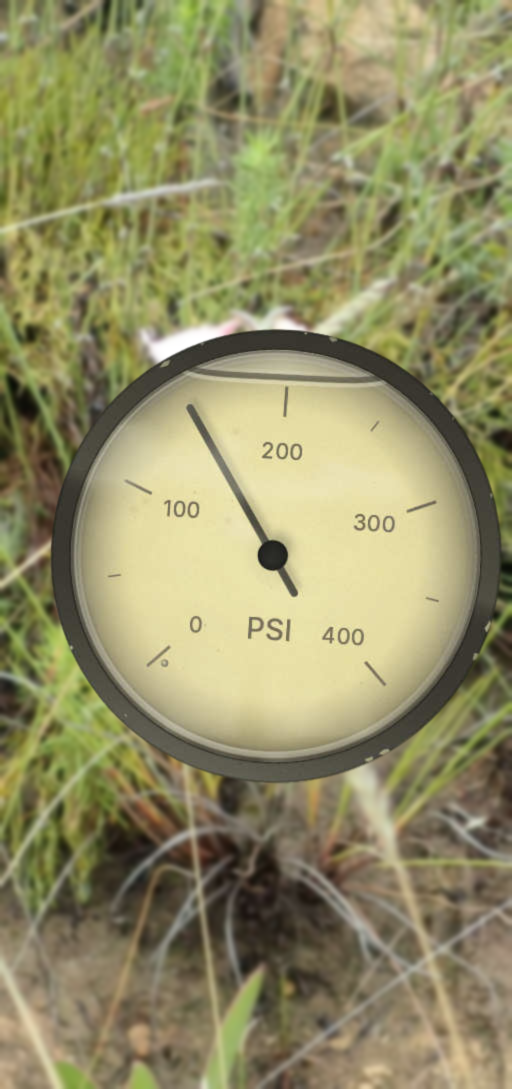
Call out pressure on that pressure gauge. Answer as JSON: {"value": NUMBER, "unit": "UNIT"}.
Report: {"value": 150, "unit": "psi"}
